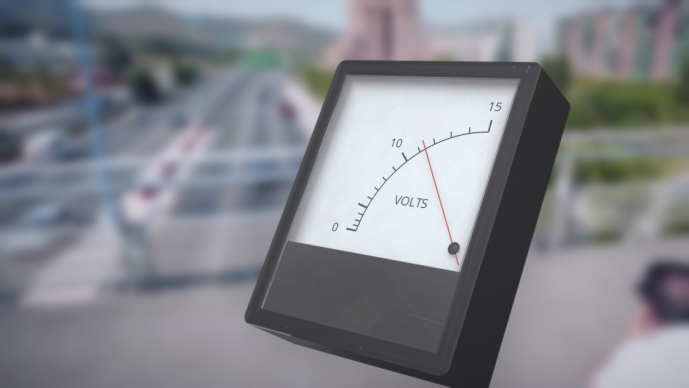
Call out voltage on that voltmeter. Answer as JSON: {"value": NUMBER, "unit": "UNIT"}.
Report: {"value": 11.5, "unit": "V"}
